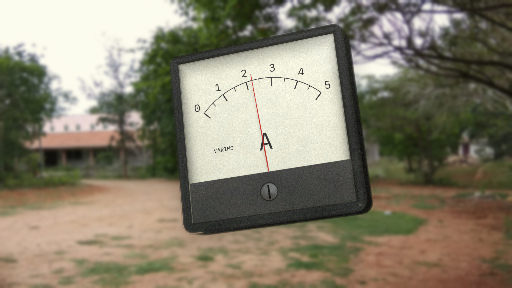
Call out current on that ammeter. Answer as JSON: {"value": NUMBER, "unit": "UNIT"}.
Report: {"value": 2.25, "unit": "A"}
